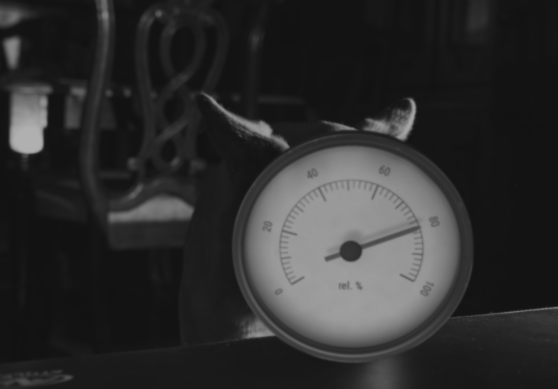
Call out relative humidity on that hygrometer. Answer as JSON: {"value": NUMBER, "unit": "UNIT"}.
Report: {"value": 80, "unit": "%"}
